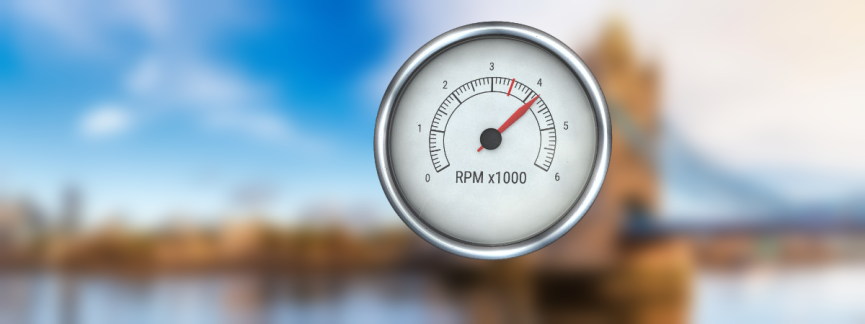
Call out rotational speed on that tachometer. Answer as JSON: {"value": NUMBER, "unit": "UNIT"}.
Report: {"value": 4200, "unit": "rpm"}
